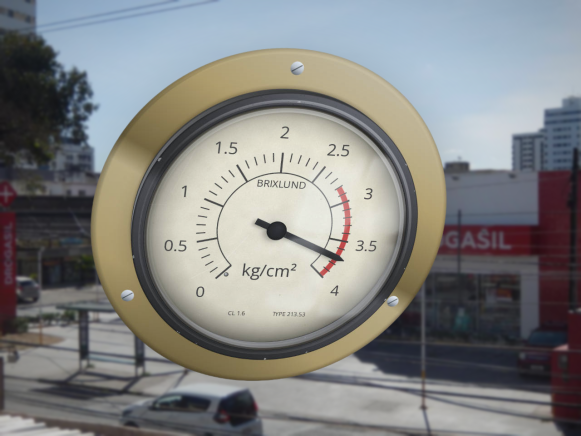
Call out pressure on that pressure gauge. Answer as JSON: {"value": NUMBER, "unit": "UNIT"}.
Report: {"value": 3.7, "unit": "kg/cm²"}
